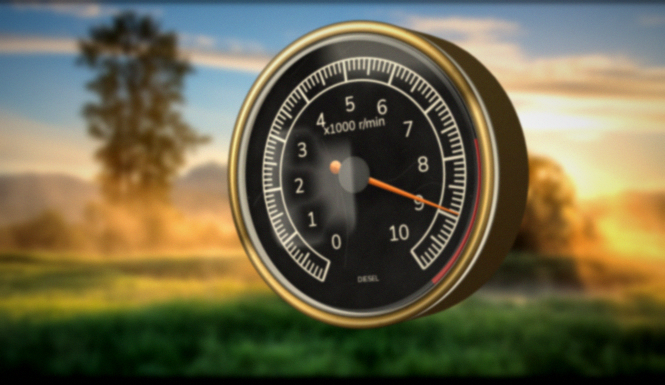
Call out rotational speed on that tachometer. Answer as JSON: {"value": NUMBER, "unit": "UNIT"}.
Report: {"value": 8900, "unit": "rpm"}
